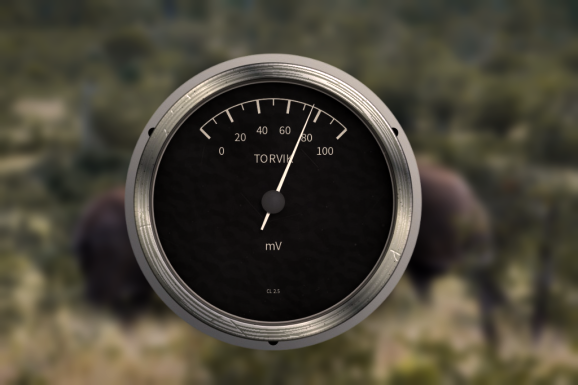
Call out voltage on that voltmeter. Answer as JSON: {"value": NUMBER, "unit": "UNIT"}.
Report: {"value": 75, "unit": "mV"}
